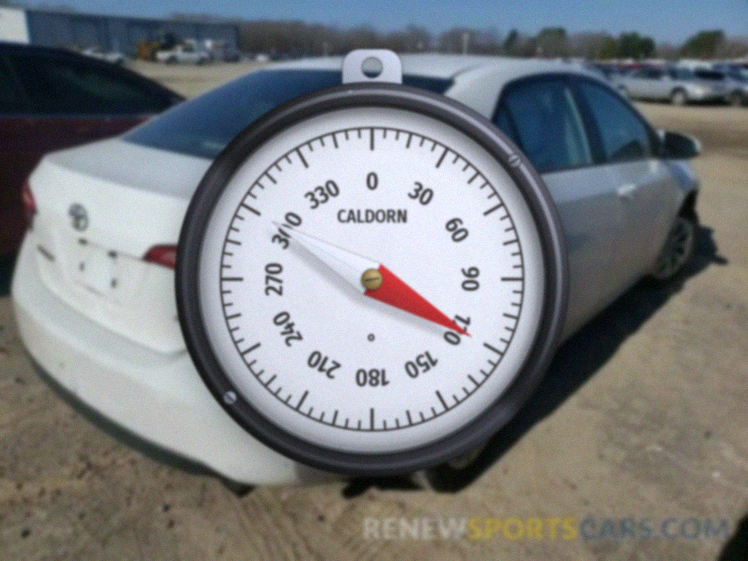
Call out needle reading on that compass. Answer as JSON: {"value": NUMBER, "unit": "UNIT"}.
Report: {"value": 120, "unit": "°"}
